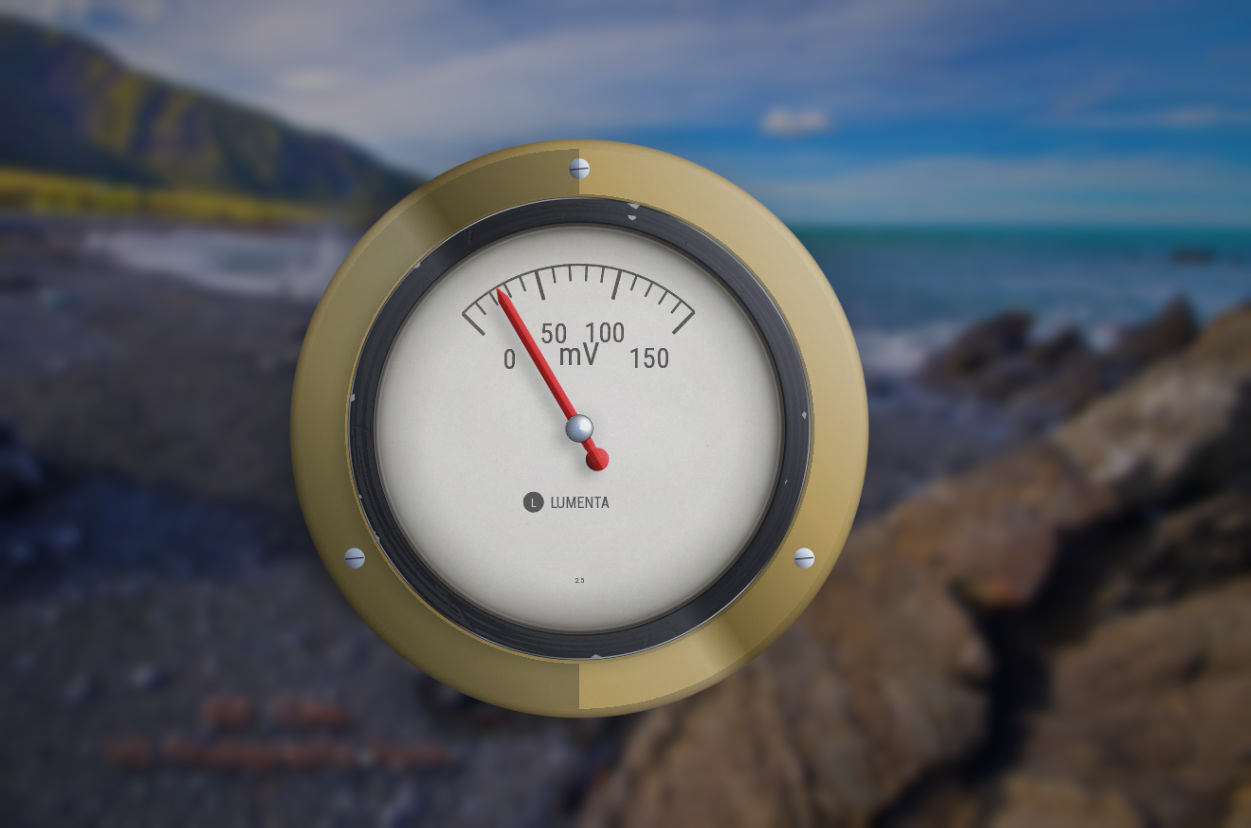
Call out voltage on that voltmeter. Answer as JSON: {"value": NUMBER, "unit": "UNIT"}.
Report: {"value": 25, "unit": "mV"}
